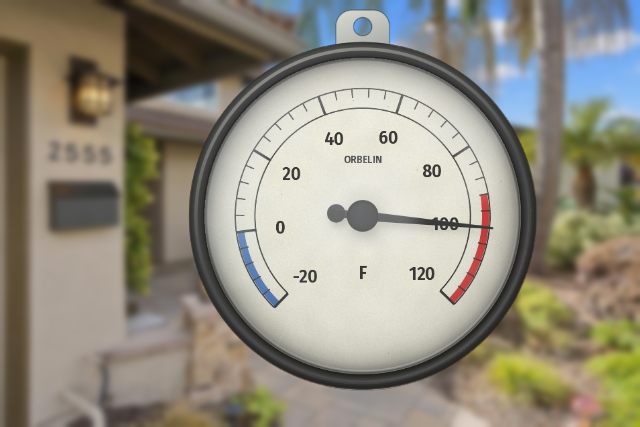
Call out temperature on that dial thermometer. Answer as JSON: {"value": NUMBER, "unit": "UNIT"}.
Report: {"value": 100, "unit": "°F"}
